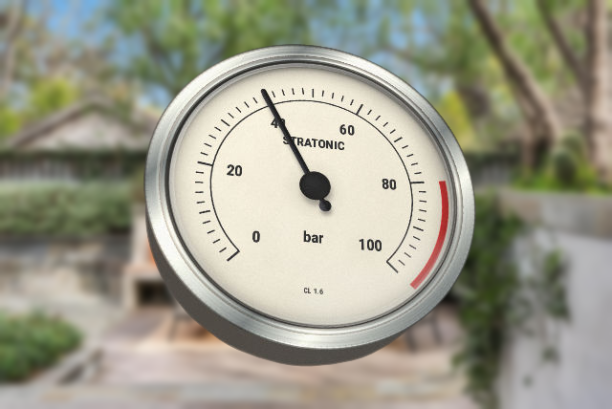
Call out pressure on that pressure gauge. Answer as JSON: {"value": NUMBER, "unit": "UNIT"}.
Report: {"value": 40, "unit": "bar"}
